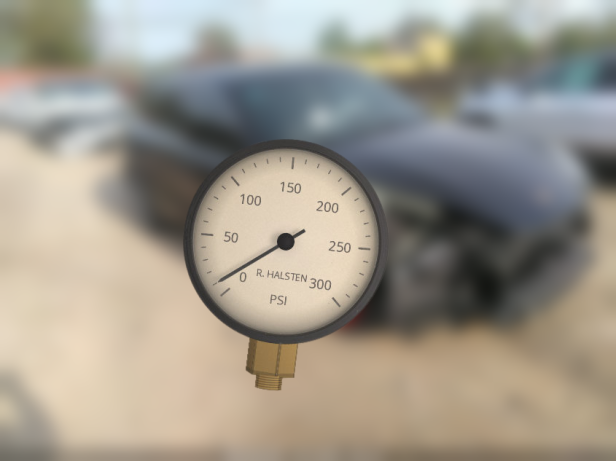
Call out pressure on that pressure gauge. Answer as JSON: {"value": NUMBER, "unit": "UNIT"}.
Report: {"value": 10, "unit": "psi"}
